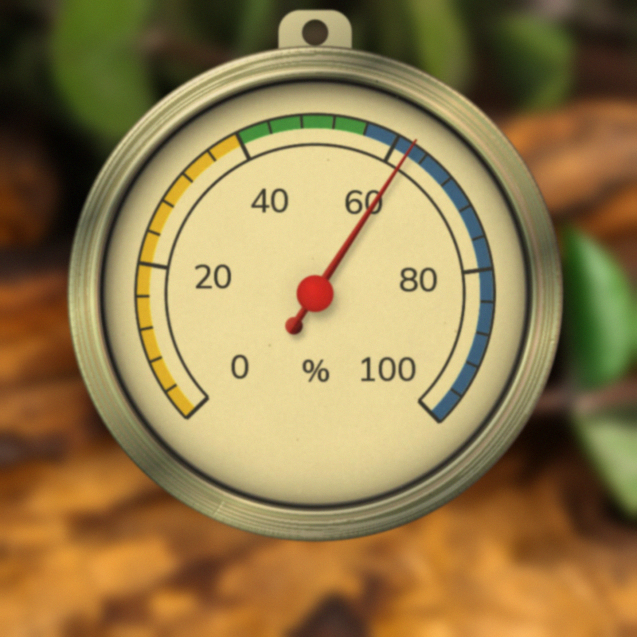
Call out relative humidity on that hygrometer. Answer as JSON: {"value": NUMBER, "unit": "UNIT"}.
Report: {"value": 62, "unit": "%"}
